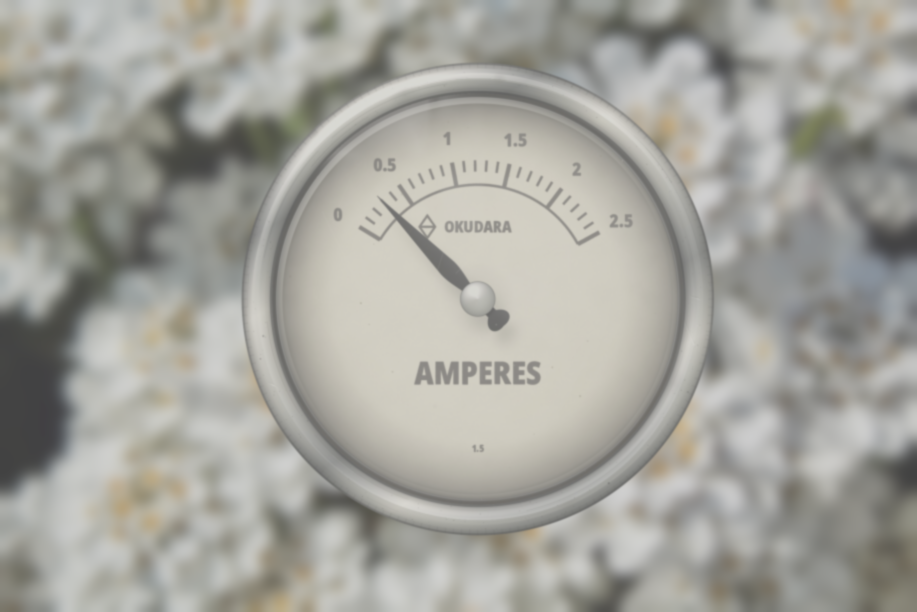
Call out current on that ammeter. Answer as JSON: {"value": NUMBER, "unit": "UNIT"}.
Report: {"value": 0.3, "unit": "A"}
